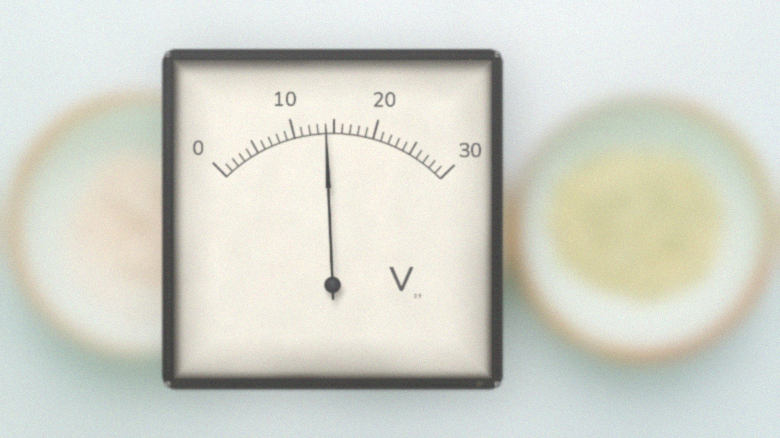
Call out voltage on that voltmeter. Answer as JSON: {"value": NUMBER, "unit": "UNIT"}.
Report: {"value": 14, "unit": "V"}
